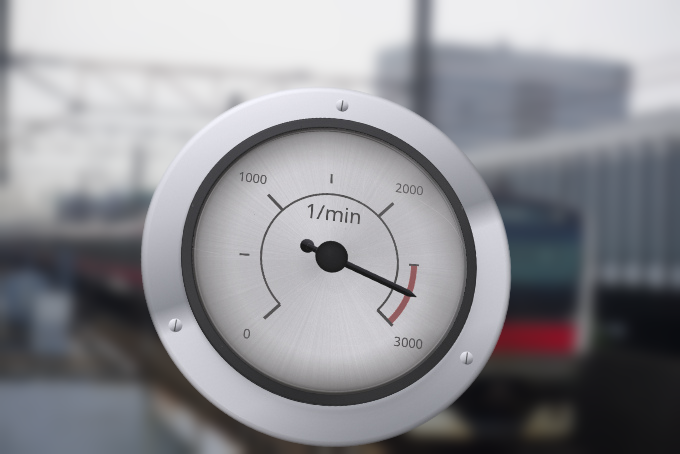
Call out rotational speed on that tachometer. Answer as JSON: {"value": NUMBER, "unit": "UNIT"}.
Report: {"value": 2750, "unit": "rpm"}
